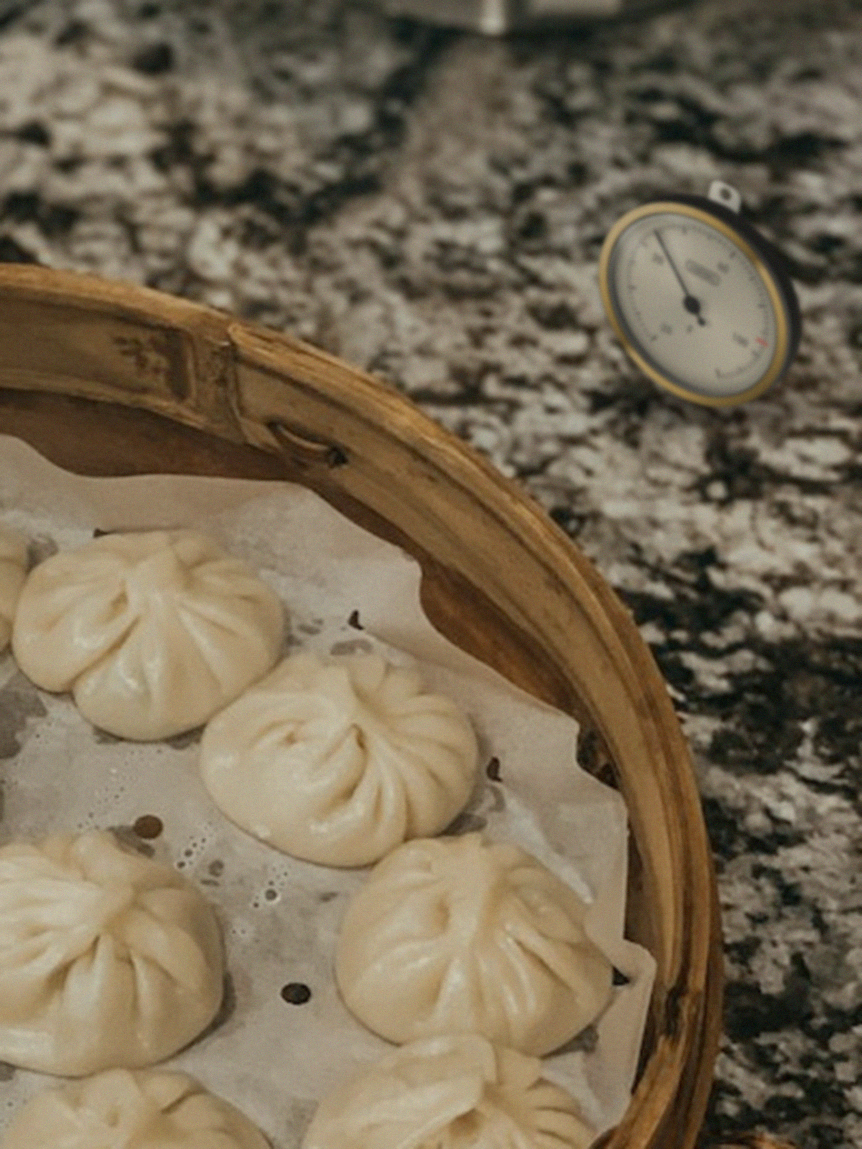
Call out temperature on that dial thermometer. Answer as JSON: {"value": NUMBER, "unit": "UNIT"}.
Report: {"value": 30, "unit": "°F"}
